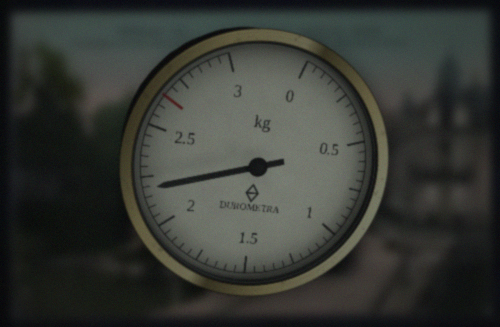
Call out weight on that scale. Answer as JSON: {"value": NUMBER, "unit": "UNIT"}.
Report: {"value": 2.2, "unit": "kg"}
